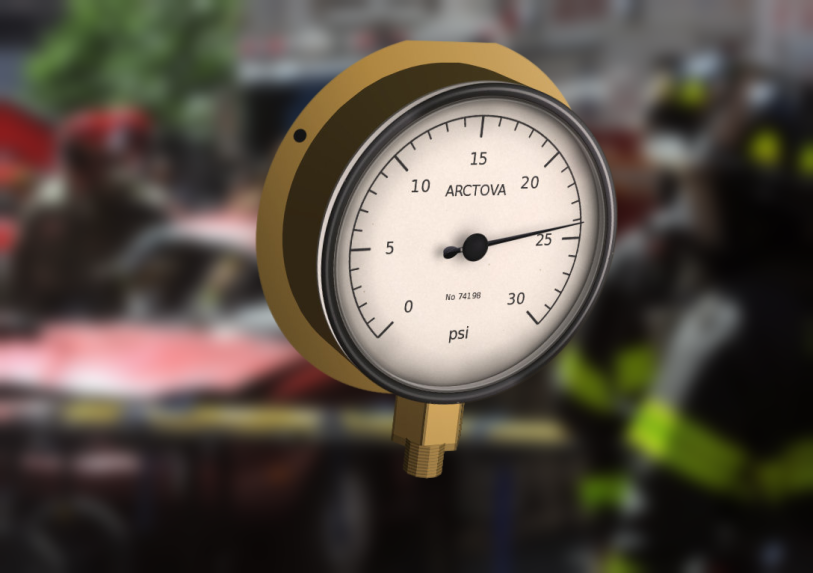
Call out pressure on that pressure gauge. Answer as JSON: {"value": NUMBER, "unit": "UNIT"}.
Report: {"value": 24, "unit": "psi"}
